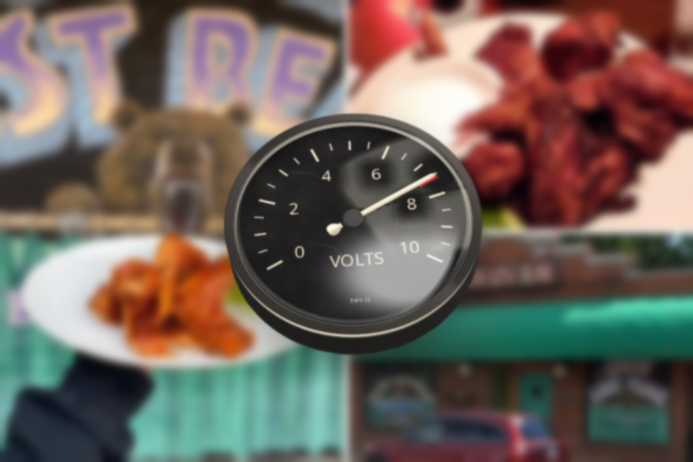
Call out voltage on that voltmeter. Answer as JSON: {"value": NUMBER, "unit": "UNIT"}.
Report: {"value": 7.5, "unit": "V"}
